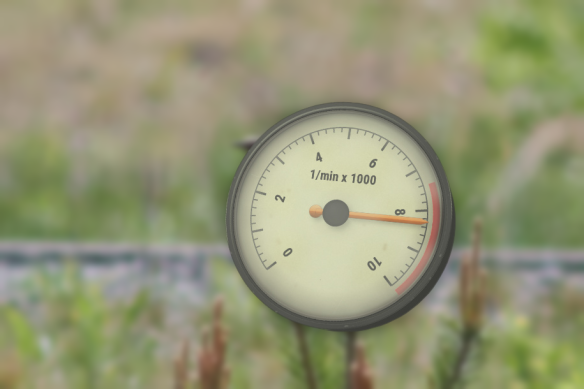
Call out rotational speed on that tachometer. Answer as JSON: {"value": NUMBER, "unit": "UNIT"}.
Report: {"value": 8300, "unit": "rpm"}
